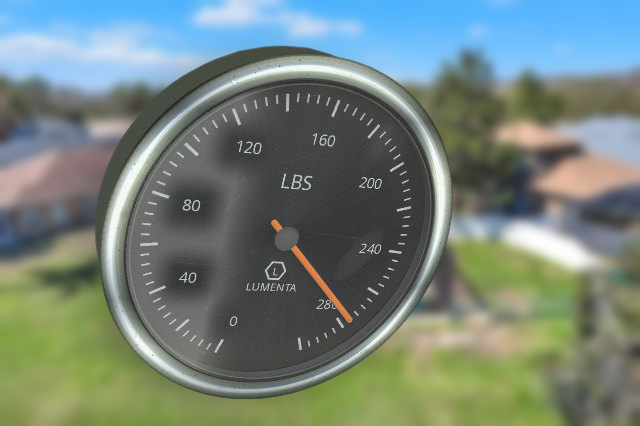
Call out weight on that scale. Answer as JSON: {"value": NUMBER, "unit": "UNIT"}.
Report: {"value": 276, "unit": "lb"}
